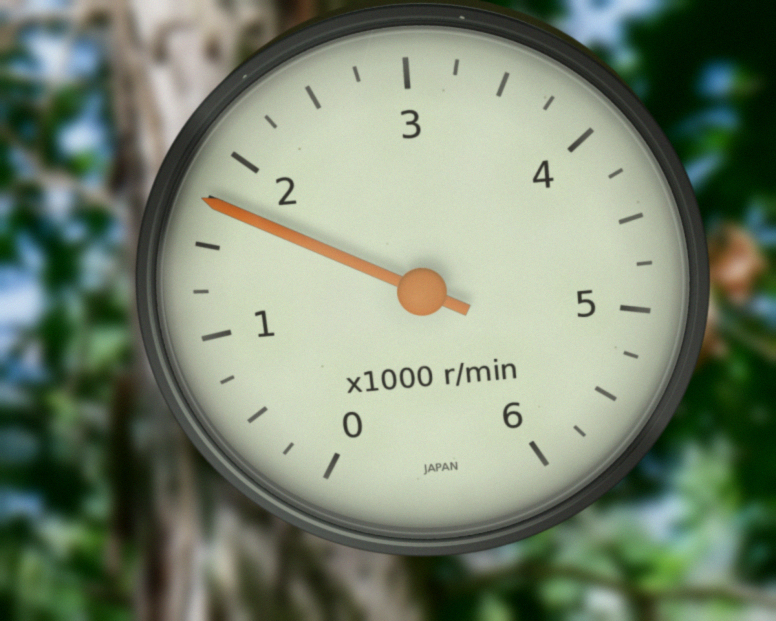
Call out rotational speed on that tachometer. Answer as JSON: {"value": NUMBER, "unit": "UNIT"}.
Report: {"value": 1750, "unit": "rpm"}
